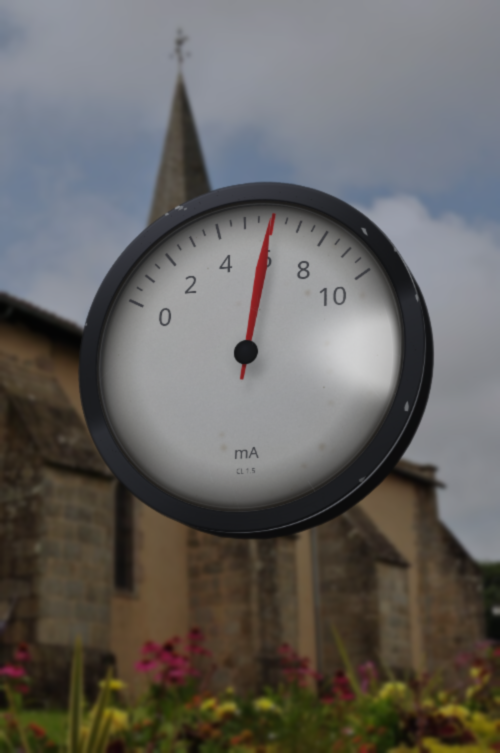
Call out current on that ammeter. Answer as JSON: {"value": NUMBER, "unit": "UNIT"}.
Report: {"value": 6, "unit": "mA"}
